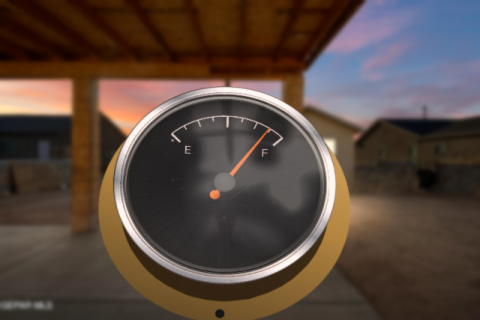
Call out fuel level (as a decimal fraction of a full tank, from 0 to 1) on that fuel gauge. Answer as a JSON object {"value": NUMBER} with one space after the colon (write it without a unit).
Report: {"value": 0.875}
